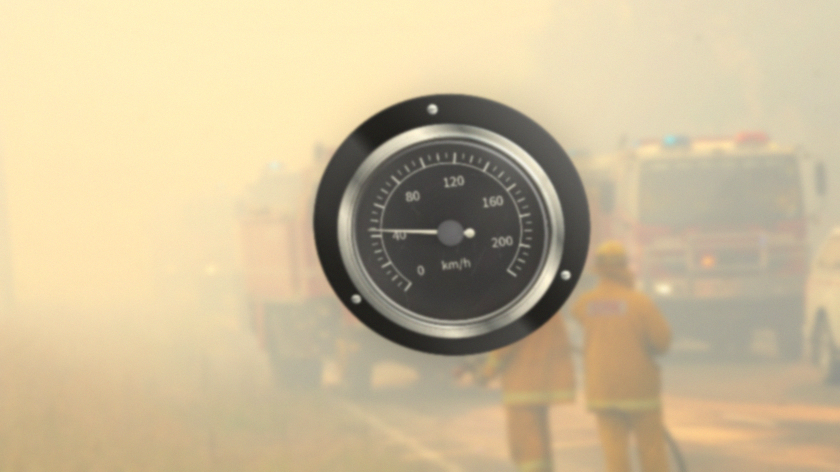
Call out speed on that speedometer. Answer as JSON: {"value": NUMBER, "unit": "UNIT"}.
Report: {"value": 45, "unit": "km/h"}
